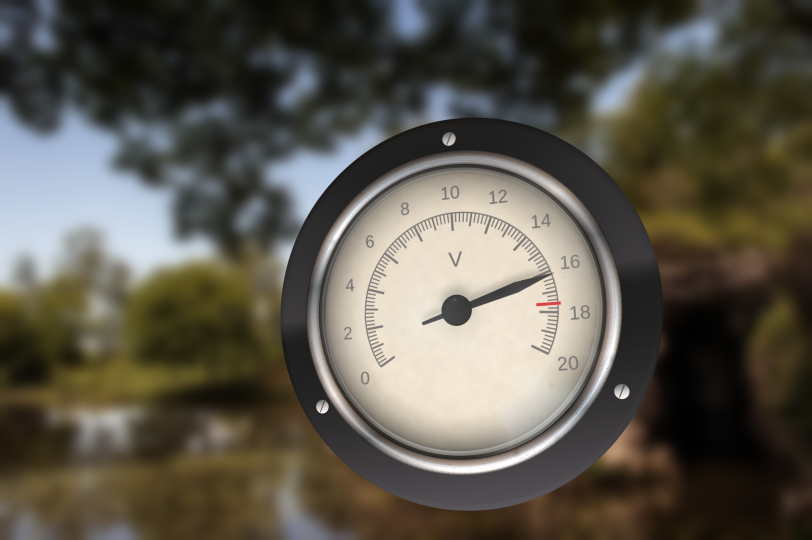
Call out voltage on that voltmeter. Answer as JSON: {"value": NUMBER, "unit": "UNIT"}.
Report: {"value": 16.2, "unit": "V"}
